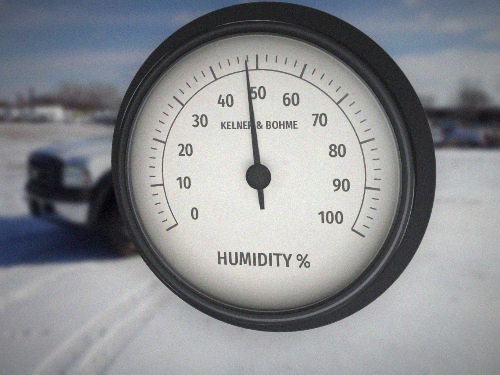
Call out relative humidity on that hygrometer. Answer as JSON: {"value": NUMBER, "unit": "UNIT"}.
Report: {"value": 48, "unit": "%"}
